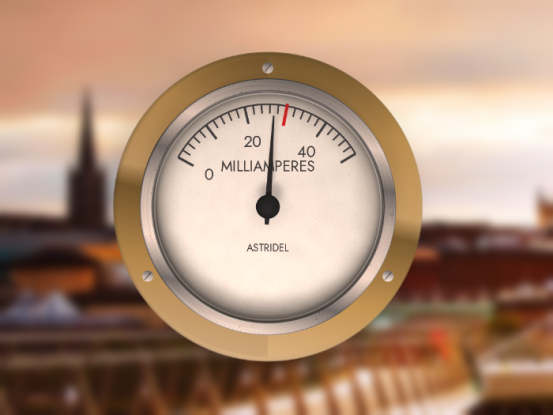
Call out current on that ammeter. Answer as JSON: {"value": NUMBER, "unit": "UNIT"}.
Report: {"value": 27, "unit": "mA"}
